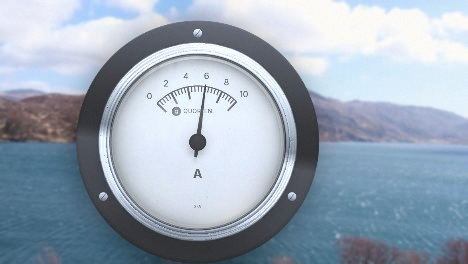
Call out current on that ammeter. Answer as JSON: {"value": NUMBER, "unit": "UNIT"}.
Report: {"value": 6, "unit": "A"}
